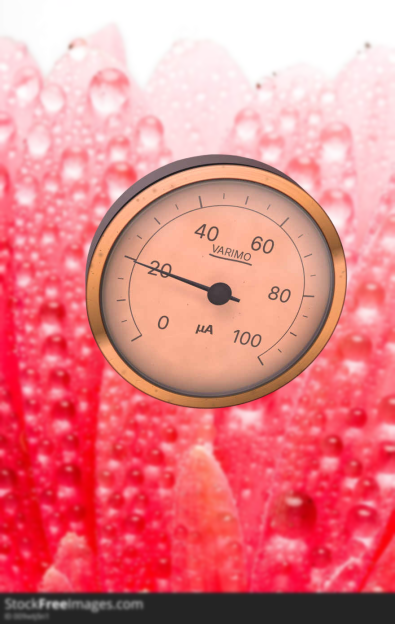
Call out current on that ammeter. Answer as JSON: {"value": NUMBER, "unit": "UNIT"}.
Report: {"value": 20, "unit": "µA"}
